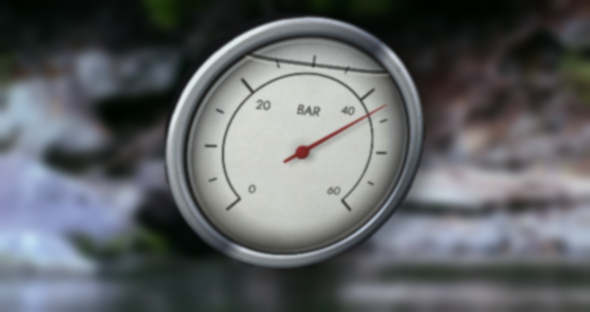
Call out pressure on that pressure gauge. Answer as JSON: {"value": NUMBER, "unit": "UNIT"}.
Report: {"value": 42.5, "unit": "bar"}
